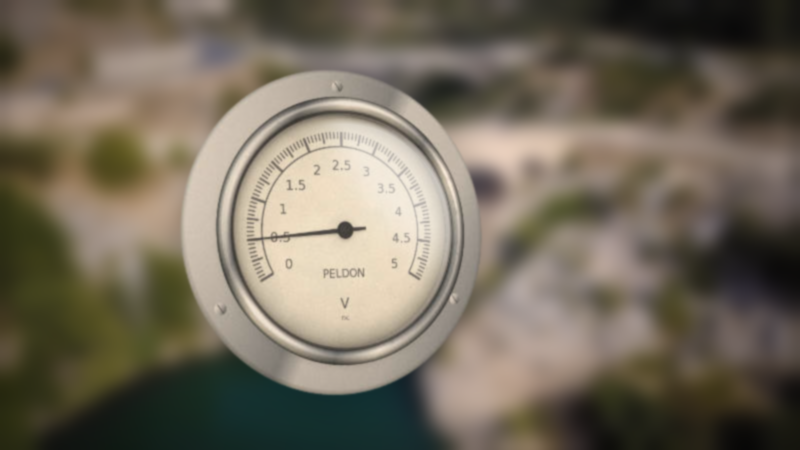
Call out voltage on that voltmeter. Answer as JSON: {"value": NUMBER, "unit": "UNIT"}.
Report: {"value": 0.5, "unit": "V"}
